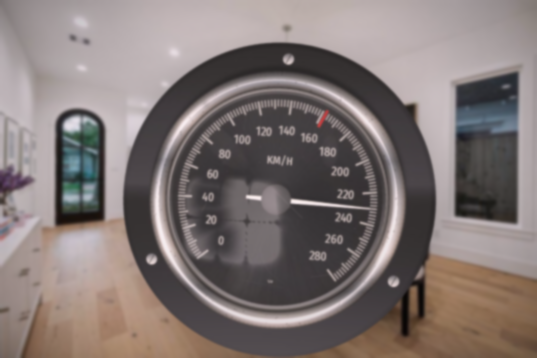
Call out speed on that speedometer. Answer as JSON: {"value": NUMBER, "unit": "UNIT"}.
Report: {"value": 230, "unit": "km/h"}
